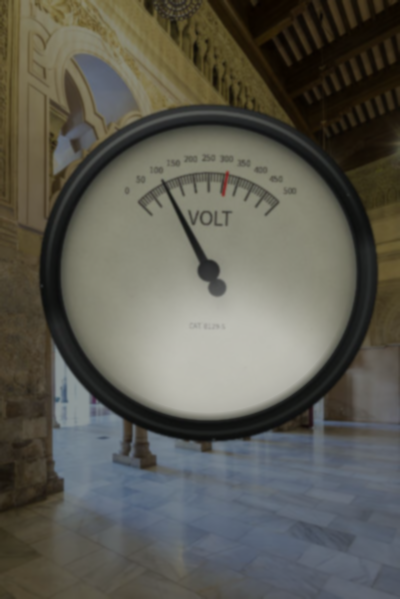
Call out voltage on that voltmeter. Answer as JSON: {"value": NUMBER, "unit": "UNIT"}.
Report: {"value": 100, "unit": "V"}
